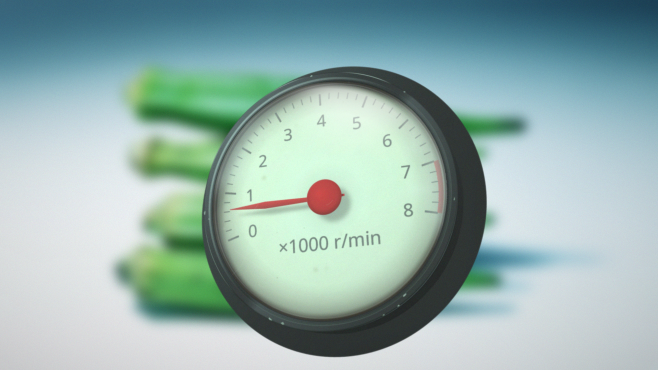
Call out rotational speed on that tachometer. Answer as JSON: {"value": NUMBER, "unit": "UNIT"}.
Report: {"value": 600, "unit": "rpm"}
